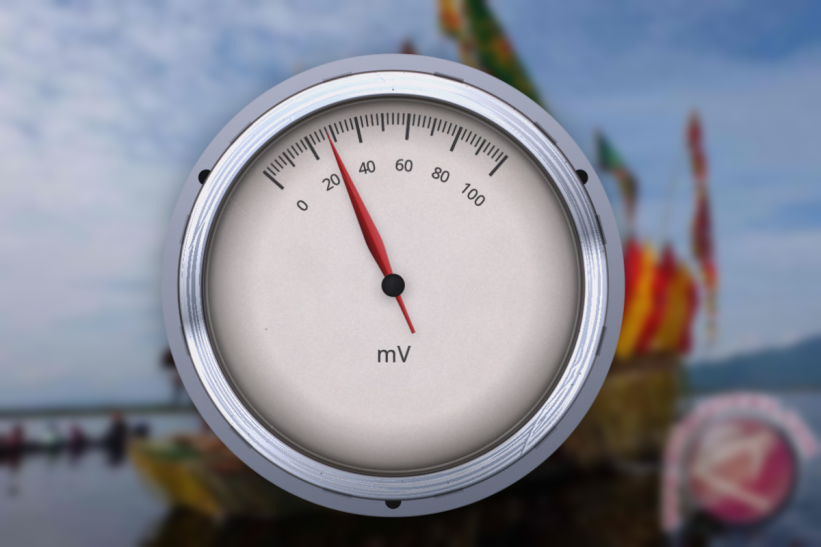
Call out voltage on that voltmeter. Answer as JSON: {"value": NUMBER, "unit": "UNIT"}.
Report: {"value": 28, "unit": "mV"}
